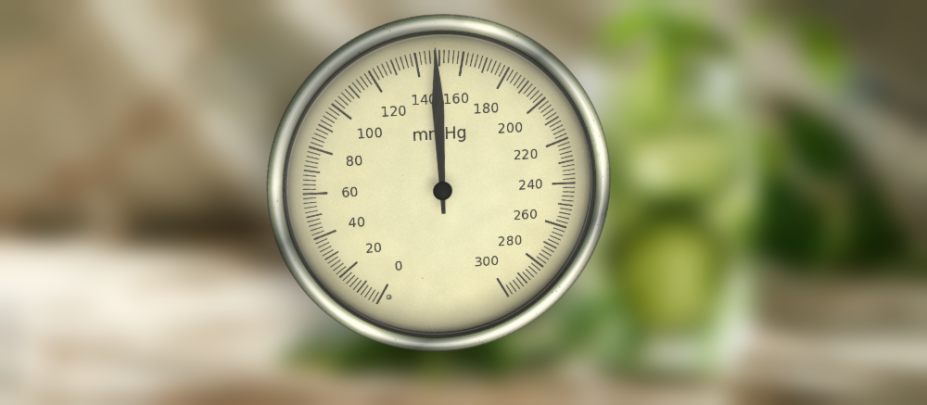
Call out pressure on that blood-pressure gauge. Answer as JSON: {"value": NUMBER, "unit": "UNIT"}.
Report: {"value": 148, "unit": "mmHg"}
